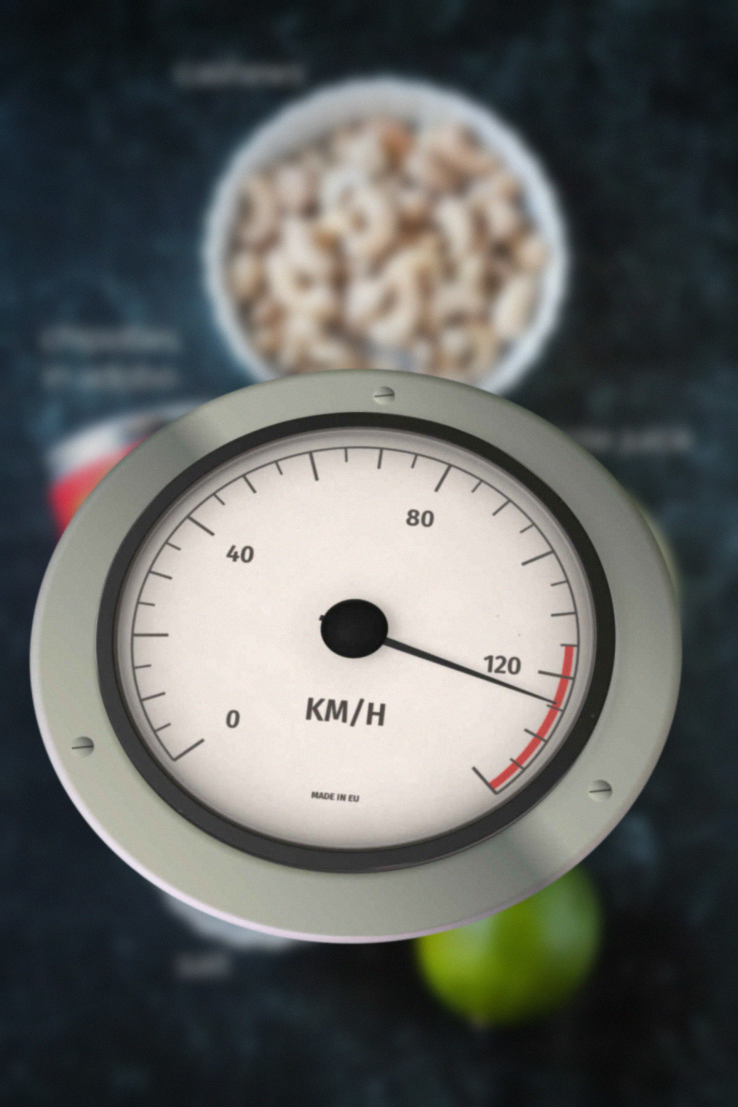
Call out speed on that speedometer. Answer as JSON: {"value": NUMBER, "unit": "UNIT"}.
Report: {"value": 125, "unit": "km/h"}
